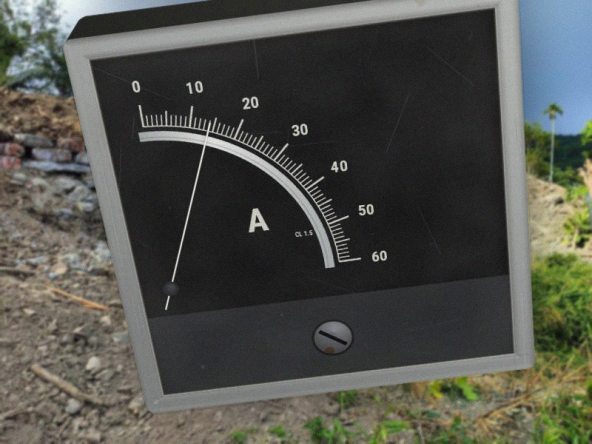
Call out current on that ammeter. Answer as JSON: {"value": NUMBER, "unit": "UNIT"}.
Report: {"value": 14, "unit": "A"}
